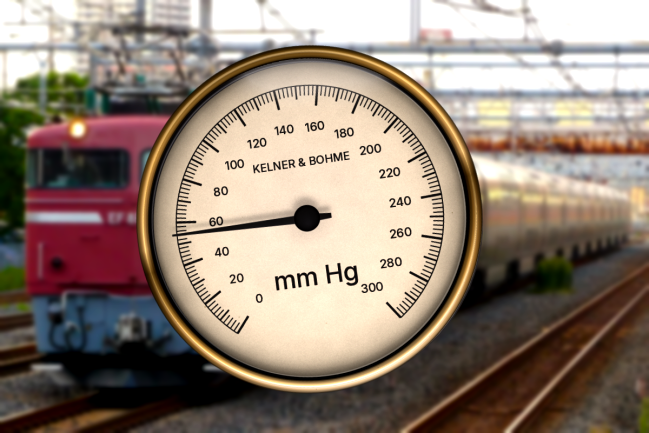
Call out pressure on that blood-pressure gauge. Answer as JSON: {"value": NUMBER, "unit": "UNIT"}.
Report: {"value": 54, "unit": "mmHg"}
